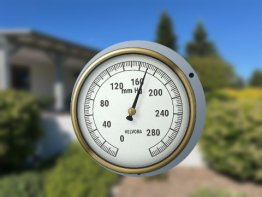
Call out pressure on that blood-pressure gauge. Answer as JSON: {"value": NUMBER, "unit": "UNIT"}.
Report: {"value": 170, "unit": "mmHg"}
